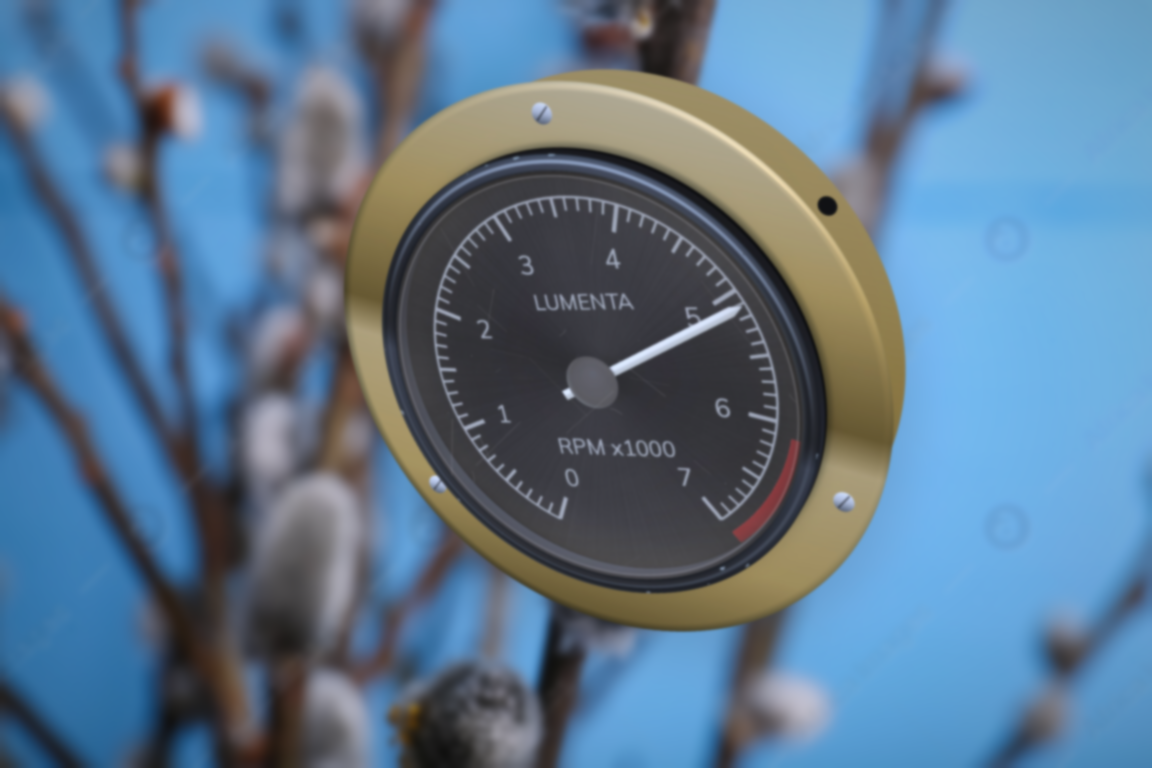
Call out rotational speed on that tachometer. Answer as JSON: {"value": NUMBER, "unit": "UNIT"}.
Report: {"value": 5100, "unit": "rpm"}
